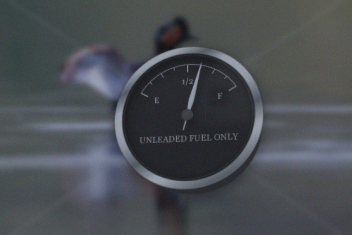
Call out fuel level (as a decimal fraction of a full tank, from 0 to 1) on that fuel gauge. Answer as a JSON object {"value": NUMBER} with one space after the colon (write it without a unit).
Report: {"value": 0.625}
